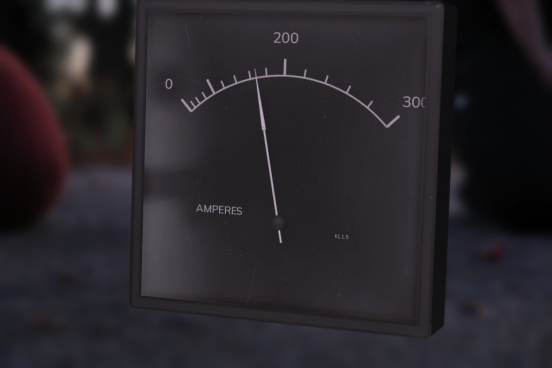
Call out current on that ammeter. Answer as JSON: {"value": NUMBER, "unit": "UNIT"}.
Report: {"value": 170, "unit": "A"}
